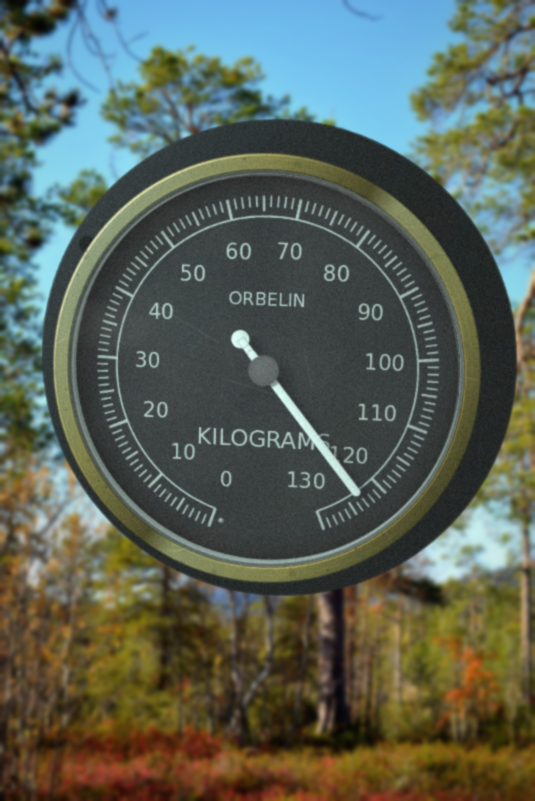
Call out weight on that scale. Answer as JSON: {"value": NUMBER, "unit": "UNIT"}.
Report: {"value": 123, "unit": "kg"}
